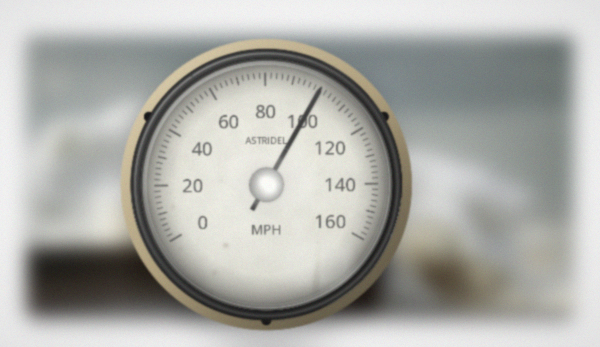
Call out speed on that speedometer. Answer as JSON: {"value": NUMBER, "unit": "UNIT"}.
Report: {"value": 100, "unit": "mph"}
